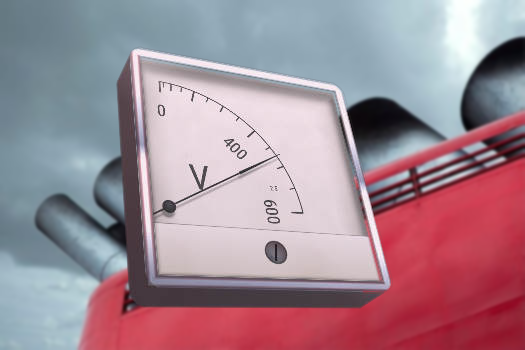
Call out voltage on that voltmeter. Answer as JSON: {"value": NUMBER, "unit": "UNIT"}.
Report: {"value": 475, "unit": "V"}
